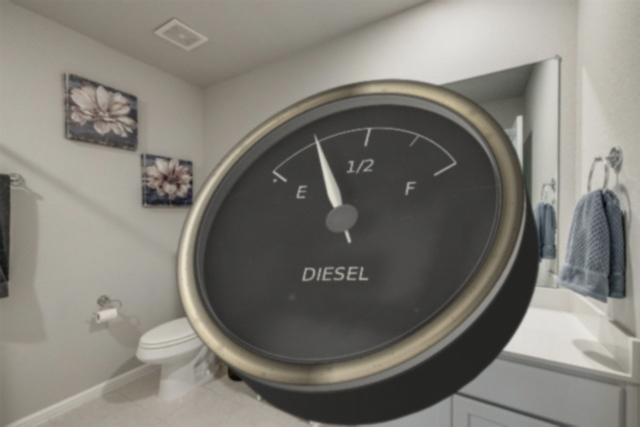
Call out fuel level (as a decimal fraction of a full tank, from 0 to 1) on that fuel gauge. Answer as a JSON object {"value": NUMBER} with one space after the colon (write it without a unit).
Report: {"value": 0.25}
